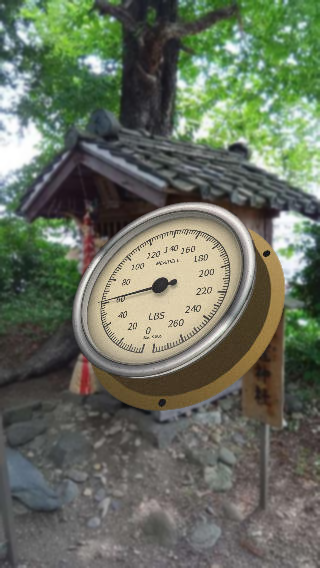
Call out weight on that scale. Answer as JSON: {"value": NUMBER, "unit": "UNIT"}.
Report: {"value": 60, "unit": "lb"}
